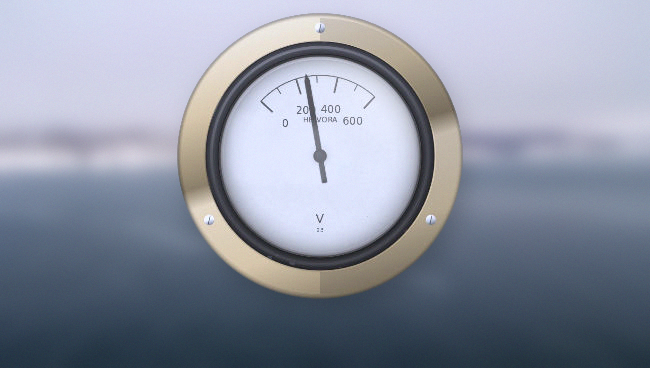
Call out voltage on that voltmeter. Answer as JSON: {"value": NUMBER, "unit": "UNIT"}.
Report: {"value": 250, "unit": "V"}
